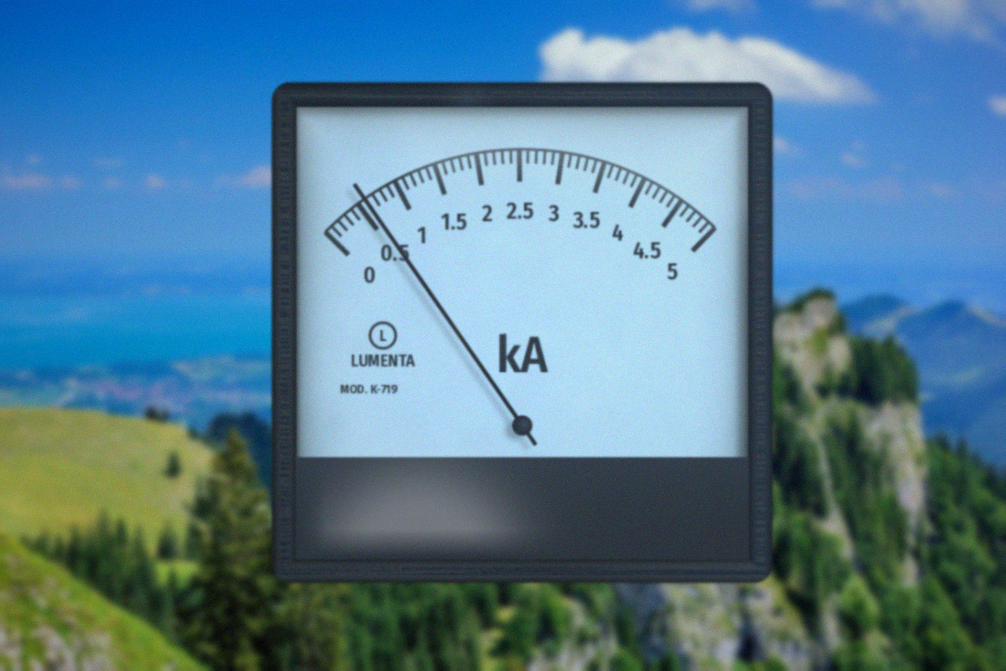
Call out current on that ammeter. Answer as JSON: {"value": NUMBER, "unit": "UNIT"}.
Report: {"value": 0.6, "unit": "kA"}
